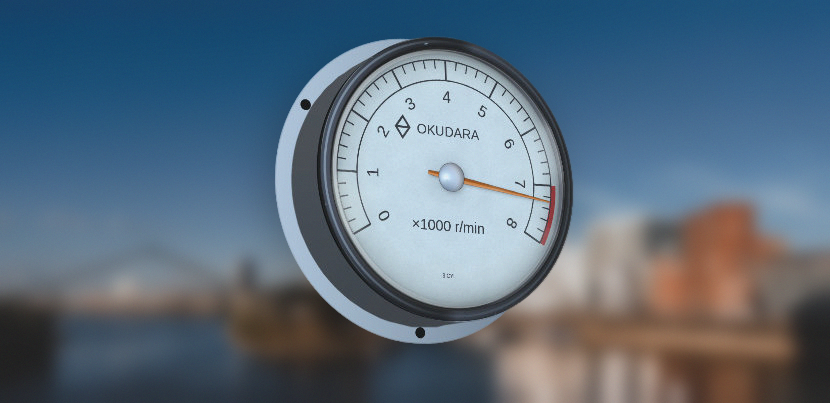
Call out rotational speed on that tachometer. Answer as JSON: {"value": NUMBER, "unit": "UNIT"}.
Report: {"value": 7300, "unit": "rpm"}
